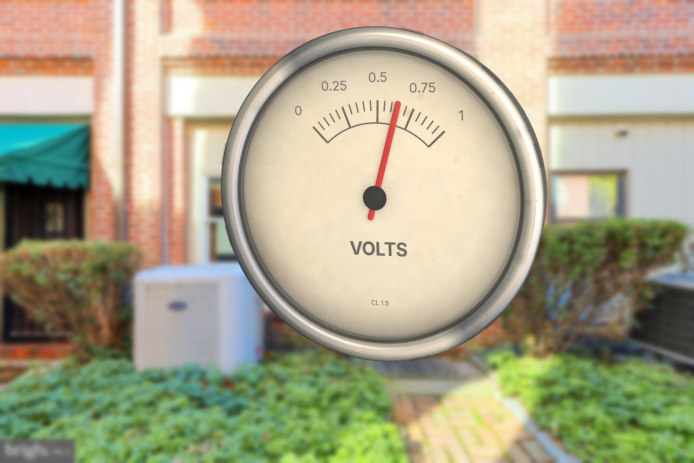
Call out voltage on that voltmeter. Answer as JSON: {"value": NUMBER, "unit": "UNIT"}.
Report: {"value": 0.65, "unit": "V"}
